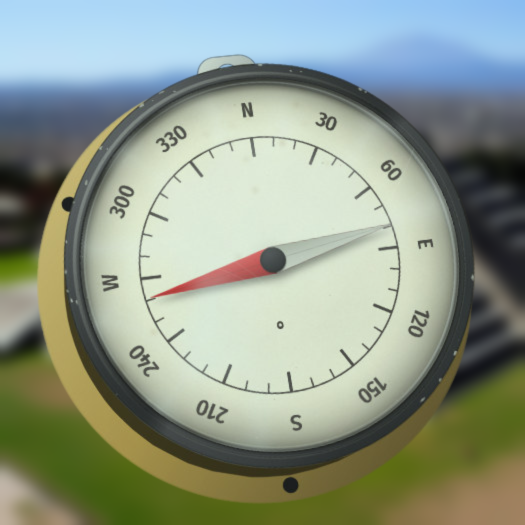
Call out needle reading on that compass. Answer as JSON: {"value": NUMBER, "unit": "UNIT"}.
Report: {"value": 260, "unit": "°"}
